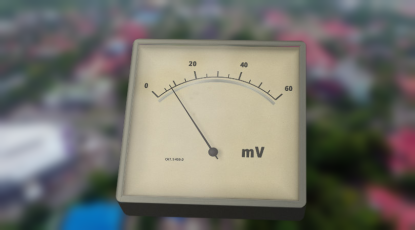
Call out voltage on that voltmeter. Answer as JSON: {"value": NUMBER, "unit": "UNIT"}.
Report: {"value": 7.5, "unit": "mV"}
